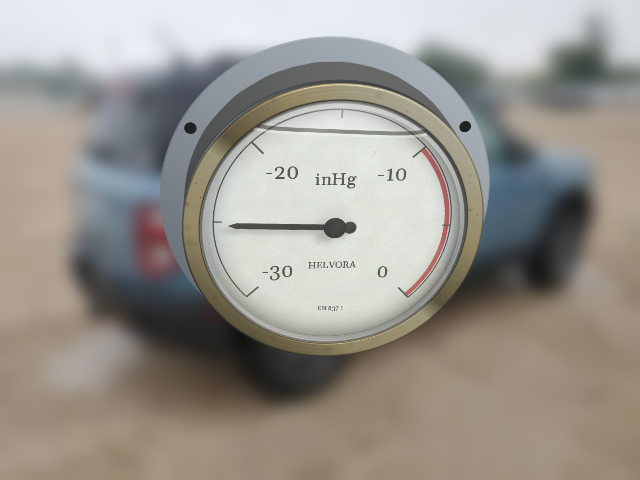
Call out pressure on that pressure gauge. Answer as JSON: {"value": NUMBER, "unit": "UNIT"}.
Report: {"value": -25, "unit": "inHg"}
